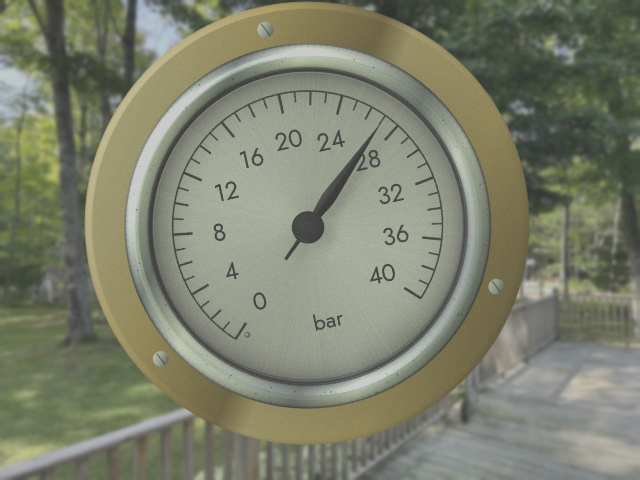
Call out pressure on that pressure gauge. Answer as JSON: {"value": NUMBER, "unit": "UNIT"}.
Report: {"value": 27, "unit": "bar"}
